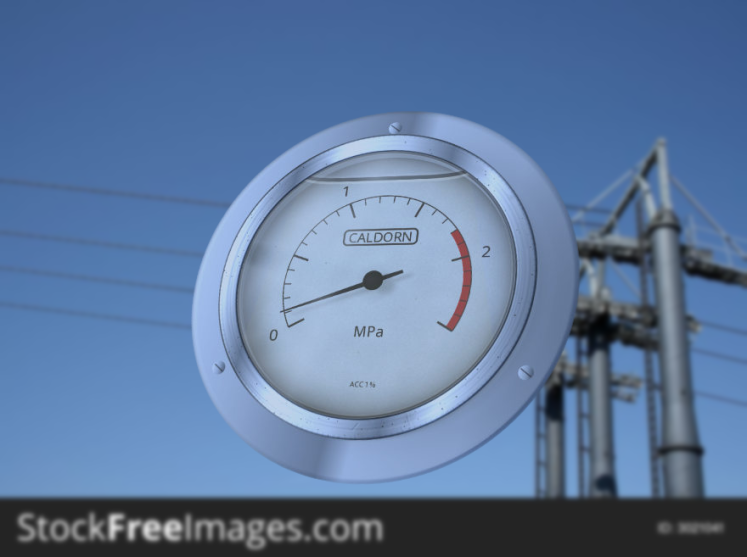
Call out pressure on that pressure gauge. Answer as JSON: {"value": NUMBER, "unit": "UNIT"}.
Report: {"value": 0.1, "unit": "MPa"}
